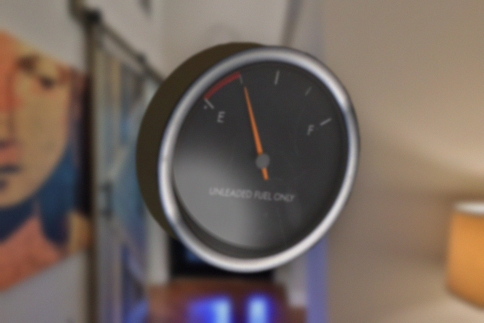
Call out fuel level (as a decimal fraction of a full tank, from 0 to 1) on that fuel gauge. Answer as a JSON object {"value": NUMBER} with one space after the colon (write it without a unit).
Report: {"value": 0.25}
